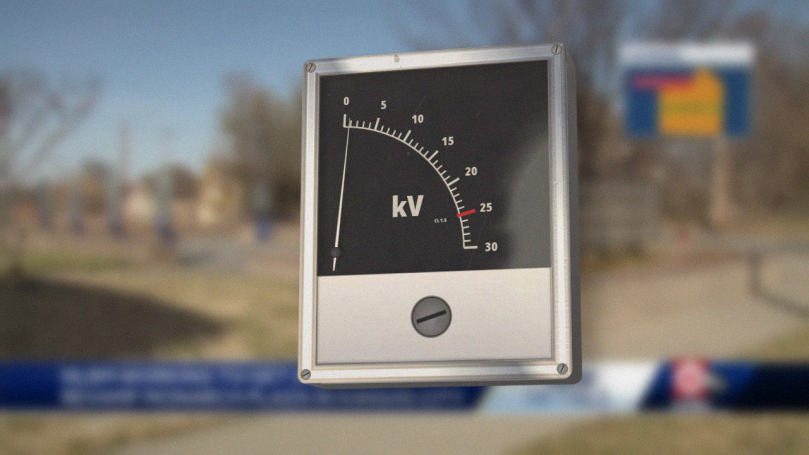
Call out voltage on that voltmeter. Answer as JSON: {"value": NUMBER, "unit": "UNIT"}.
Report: {"value": 1, "unit": "kV"}
